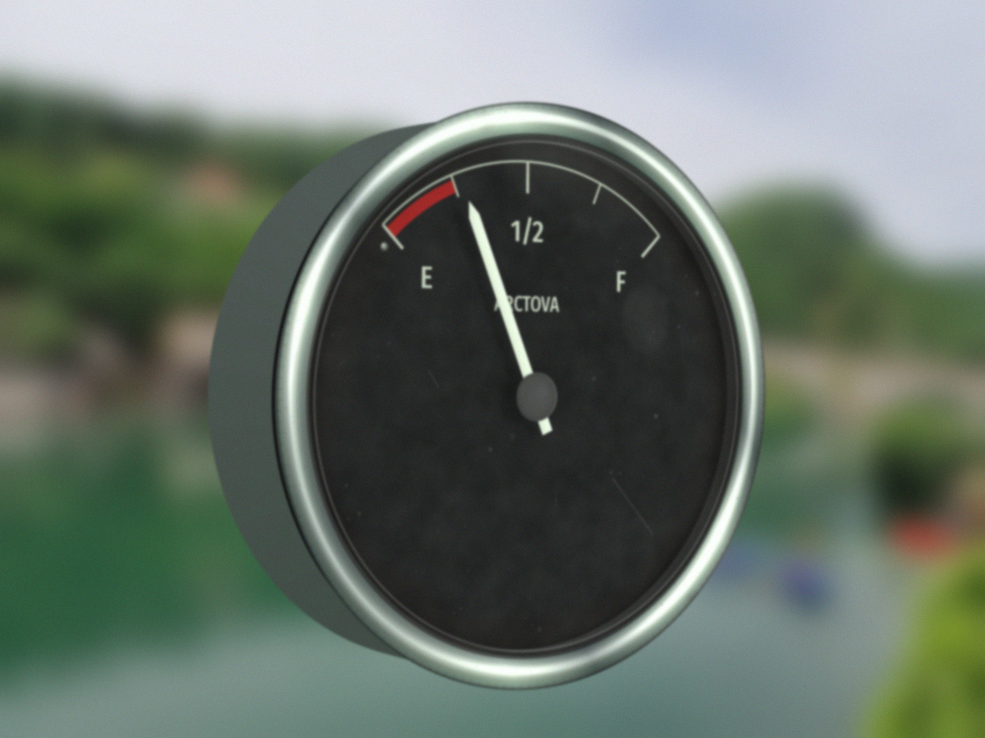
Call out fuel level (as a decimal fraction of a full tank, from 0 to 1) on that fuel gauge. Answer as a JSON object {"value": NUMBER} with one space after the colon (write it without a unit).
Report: {"value": 0.25}
